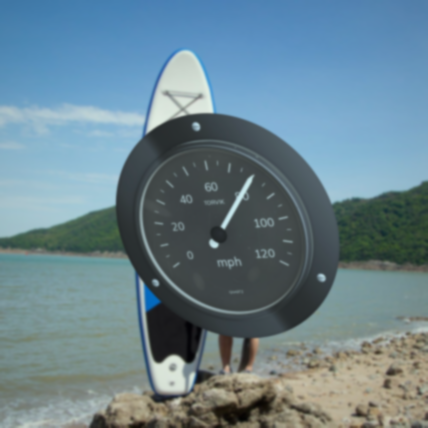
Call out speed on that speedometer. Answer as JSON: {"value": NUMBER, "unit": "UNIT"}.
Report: {"value": 80, "unit": "mph"}
